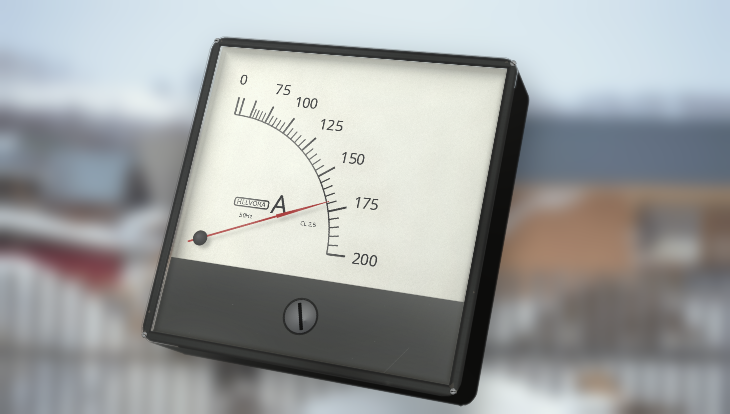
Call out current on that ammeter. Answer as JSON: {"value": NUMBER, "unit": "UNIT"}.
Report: {"value": 170, "unit": "A"}
